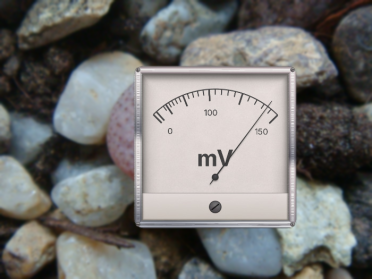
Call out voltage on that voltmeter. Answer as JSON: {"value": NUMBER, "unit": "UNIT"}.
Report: {"value": 142.5, "unit": "mV"}
